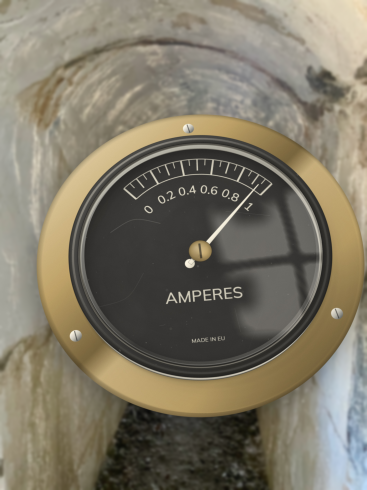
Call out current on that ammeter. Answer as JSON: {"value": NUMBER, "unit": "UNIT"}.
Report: {"value": 0.95, "unit": "A"}
